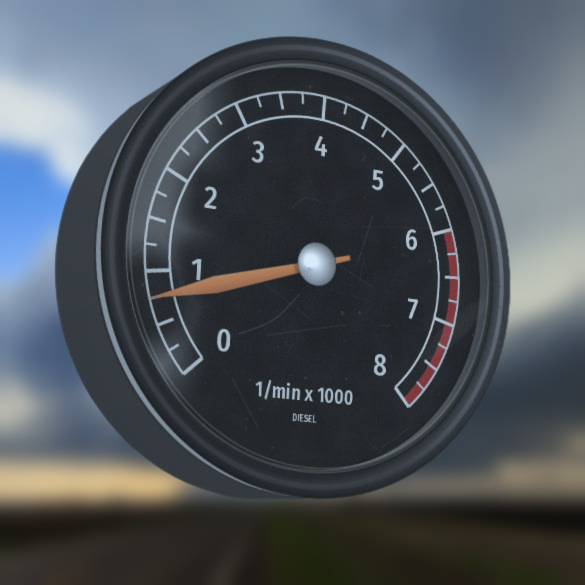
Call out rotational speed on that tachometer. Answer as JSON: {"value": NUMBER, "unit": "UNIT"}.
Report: {"value": 750, "unit": "rpm"}
